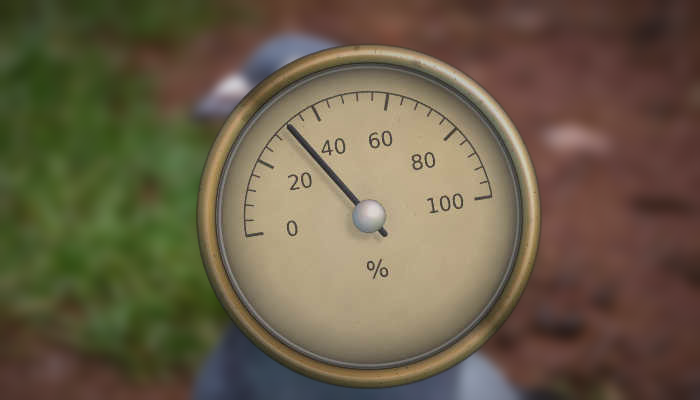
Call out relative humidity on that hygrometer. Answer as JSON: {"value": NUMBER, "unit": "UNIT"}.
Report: {"value": 32, "unit": "%"}
